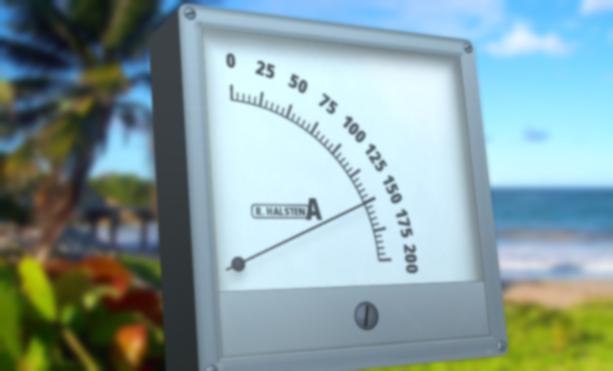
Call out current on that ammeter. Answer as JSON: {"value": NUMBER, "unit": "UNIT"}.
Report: {"value": 150, "unit": "A"}
